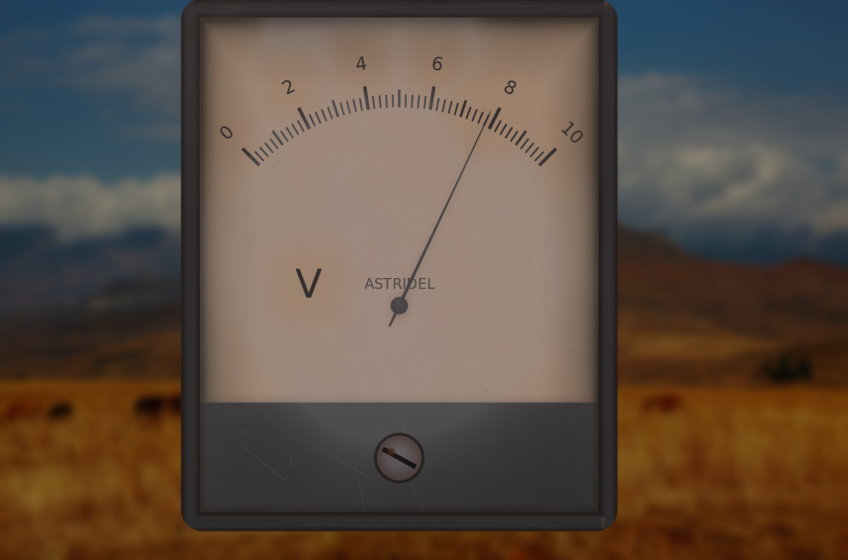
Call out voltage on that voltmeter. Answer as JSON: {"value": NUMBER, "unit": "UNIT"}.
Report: {"value": 7.8, "unit": "V"}
